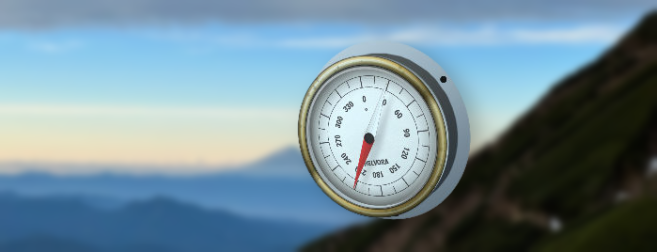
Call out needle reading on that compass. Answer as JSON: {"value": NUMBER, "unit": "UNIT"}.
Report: {"value": 210, "unit": "°"}
